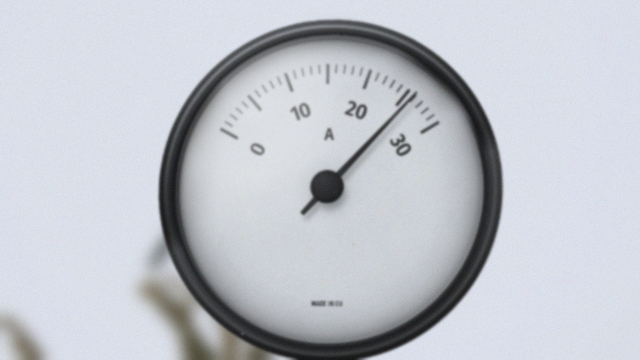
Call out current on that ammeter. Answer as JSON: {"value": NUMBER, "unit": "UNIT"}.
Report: {"value": 26, "unit": "A"}
